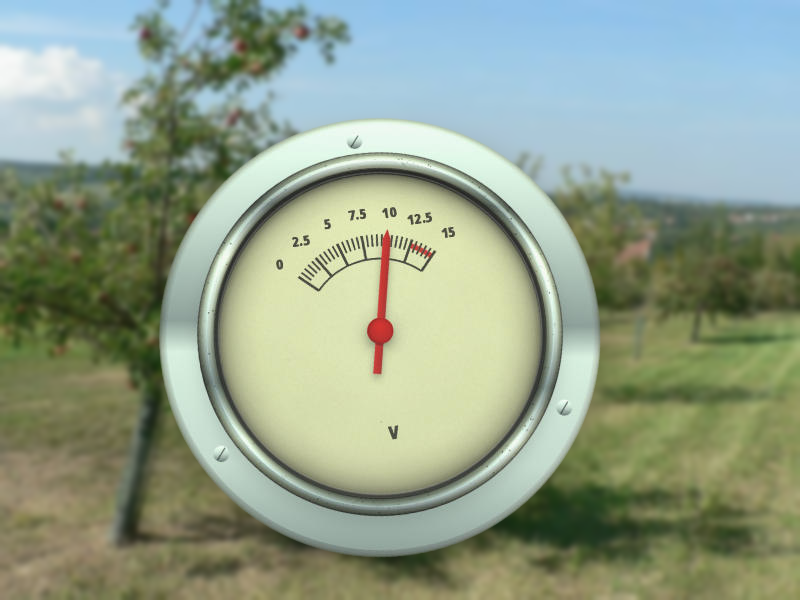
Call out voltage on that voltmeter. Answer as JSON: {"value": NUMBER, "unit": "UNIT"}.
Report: {"value": 10, "unit": "V"}
